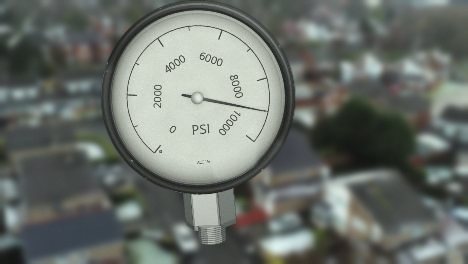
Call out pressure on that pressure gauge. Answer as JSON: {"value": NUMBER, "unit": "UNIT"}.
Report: {"value": 9000, "unit": "psi"}
